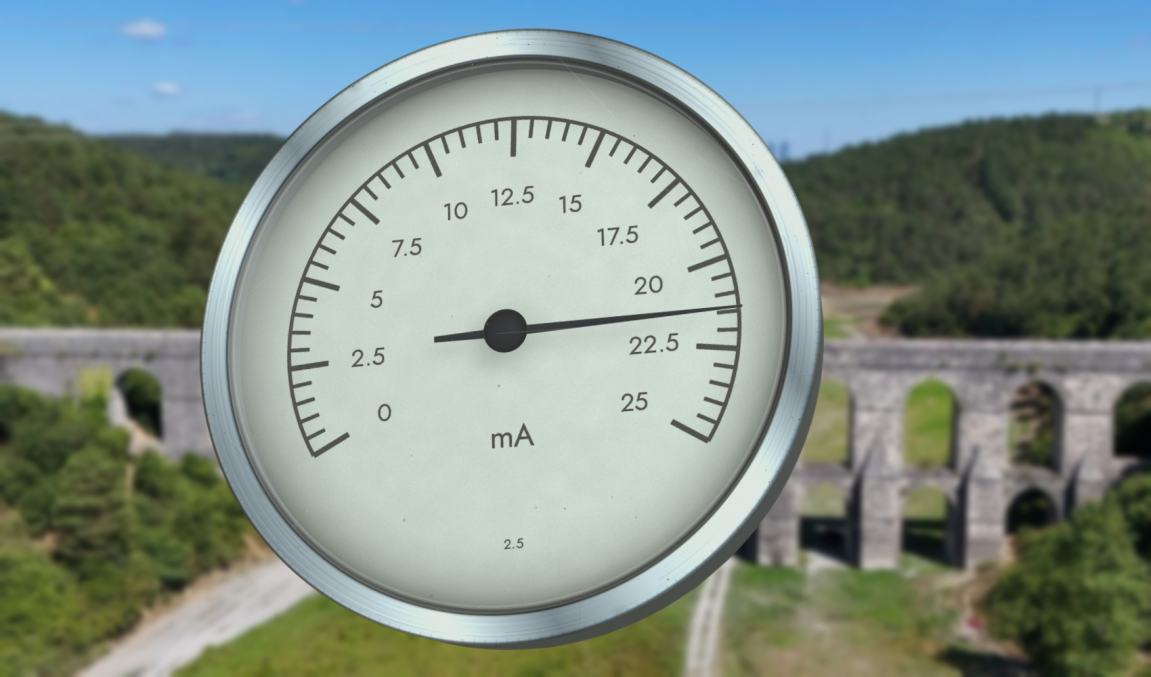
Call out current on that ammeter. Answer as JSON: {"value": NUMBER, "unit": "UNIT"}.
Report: {"value": 21.5, "unit": "mA"}
